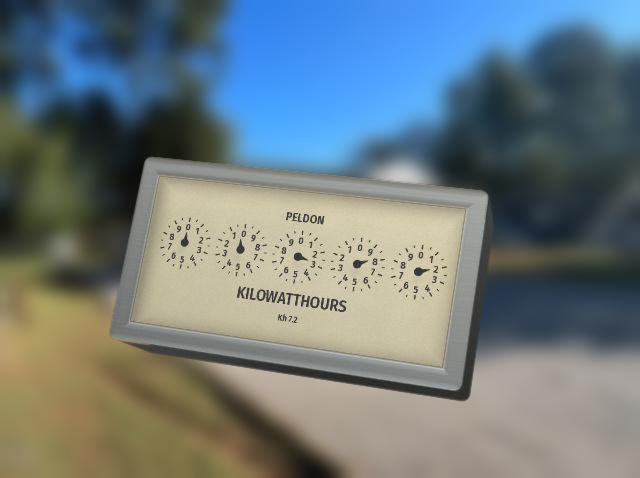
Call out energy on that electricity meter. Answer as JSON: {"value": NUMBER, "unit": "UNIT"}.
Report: {"value": 282, "unit": "kWh"}
